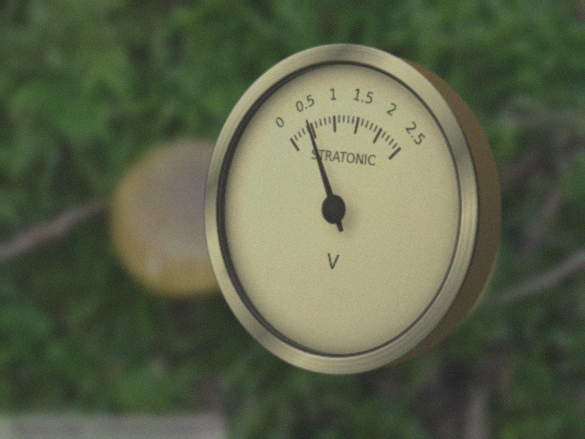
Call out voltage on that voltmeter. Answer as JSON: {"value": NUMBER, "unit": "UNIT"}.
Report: {"value": 0.5, "unit": "V"}
